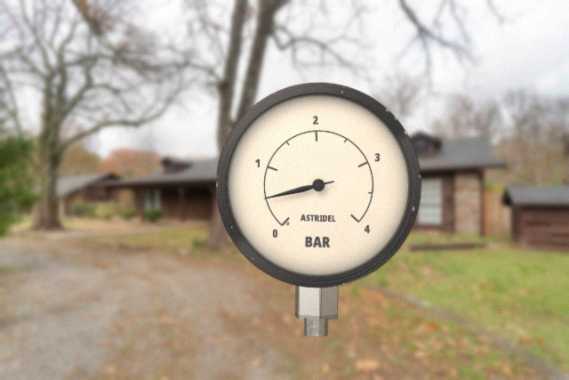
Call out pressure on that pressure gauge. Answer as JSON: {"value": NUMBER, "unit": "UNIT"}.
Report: {"value": 0.5, "unit": "bar"}
